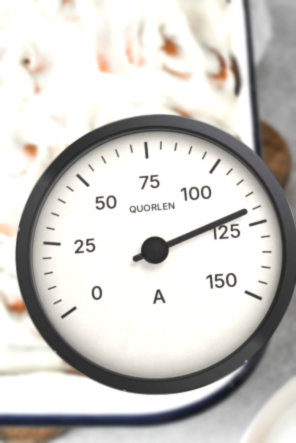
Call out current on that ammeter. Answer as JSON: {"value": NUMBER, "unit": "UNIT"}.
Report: {"value": 120, "unit": "A"}
